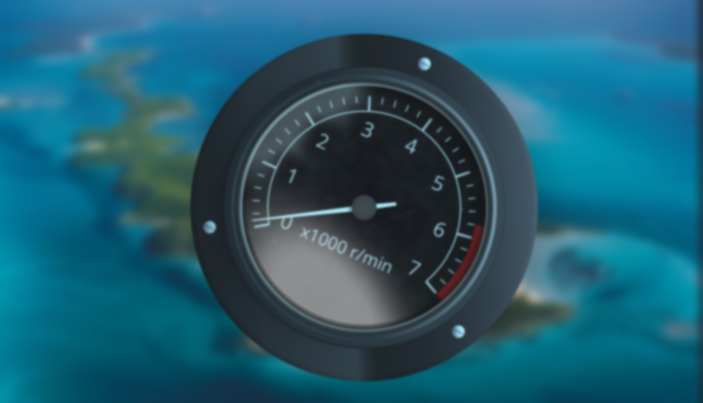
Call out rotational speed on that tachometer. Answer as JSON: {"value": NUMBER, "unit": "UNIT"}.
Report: {"value": 100, "unit": "rpm"}
